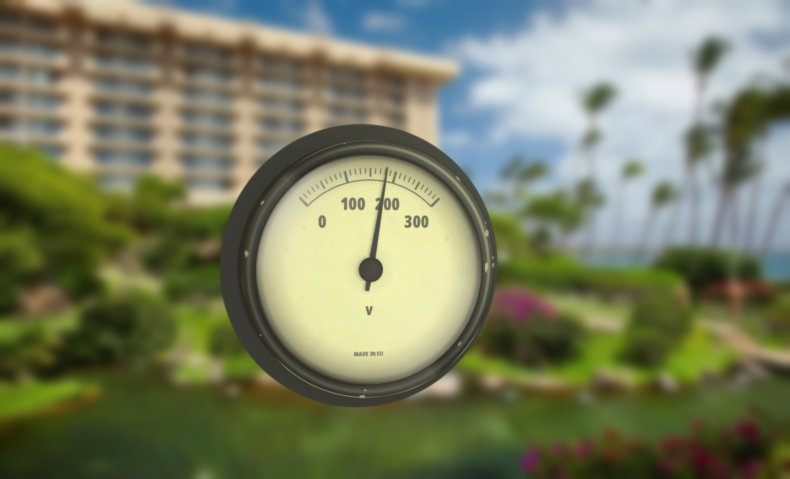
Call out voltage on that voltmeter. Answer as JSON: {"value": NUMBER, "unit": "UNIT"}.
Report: {"value": 180, "unit": "V"}
